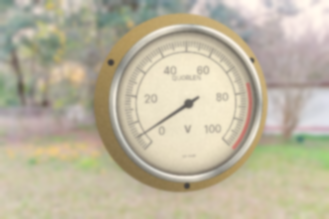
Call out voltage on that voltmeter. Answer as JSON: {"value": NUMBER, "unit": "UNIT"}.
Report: {"value": 5, "unit": "V"}
